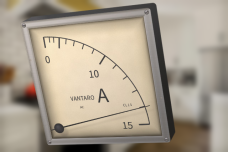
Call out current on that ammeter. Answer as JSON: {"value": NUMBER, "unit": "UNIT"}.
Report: {"value": 14, "unit": "A"}
